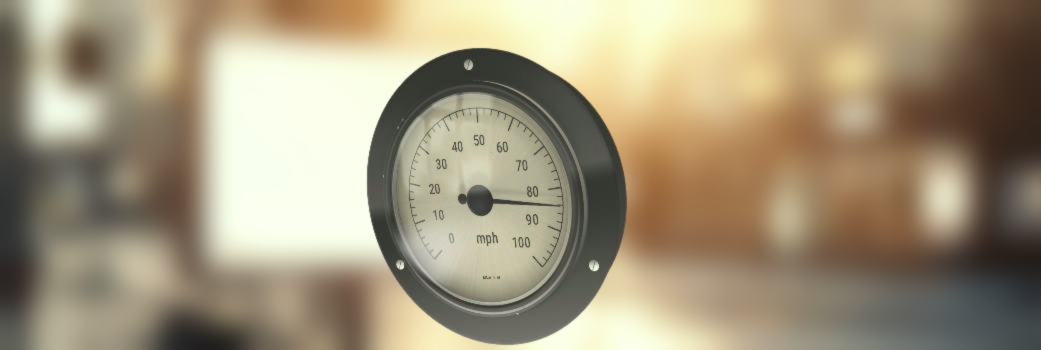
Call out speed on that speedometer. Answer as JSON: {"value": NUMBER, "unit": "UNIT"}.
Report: {"value": 84, "unit": "mph"}
